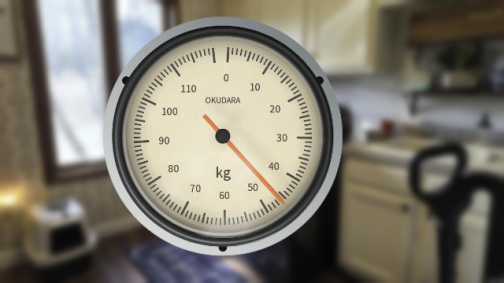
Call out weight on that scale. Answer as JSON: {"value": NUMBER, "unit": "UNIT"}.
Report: {"value": 46, "unit": "kg"}
